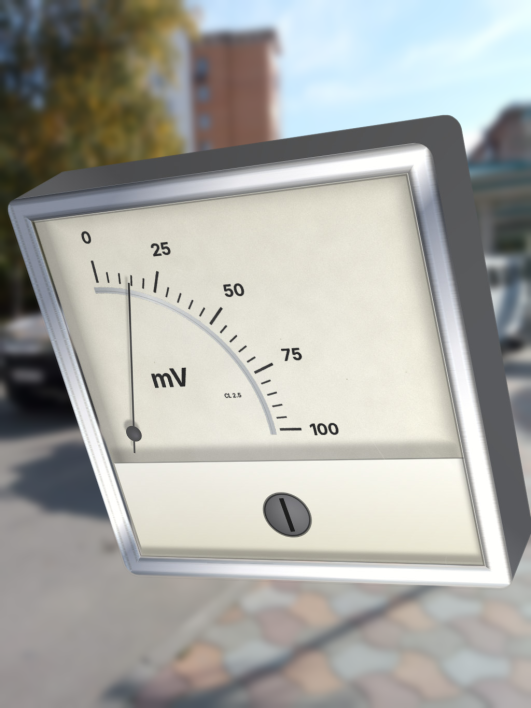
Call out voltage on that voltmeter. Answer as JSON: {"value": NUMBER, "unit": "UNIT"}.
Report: {"value": 15, "unit": "mV"}
